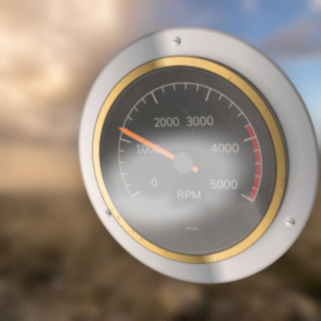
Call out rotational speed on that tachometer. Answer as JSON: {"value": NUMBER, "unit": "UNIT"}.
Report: {"value": 1200, "unit": "rpm"}
